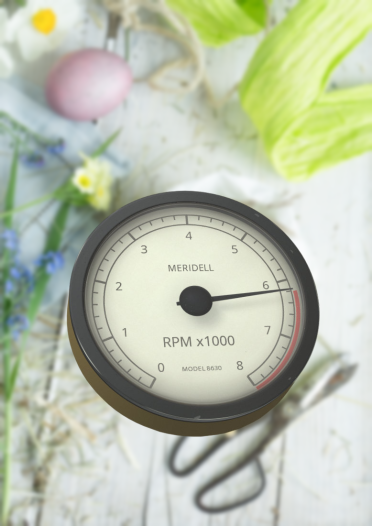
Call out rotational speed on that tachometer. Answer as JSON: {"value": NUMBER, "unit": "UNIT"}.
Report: {"value": 6200, "unit": "rpm"}
